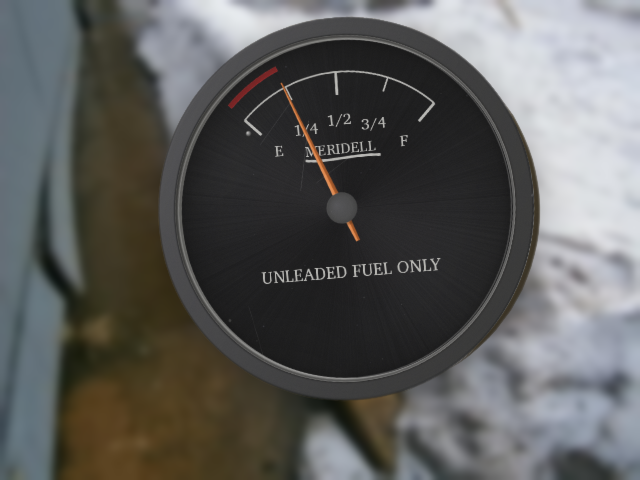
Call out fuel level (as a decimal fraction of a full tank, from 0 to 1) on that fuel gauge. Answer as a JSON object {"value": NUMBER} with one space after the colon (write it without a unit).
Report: {"value": 0.25}
